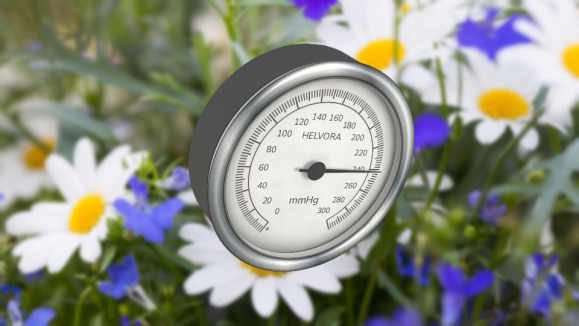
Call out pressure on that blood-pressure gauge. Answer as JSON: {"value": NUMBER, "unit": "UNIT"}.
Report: {"value": 240, "unit": "mmHg"}
